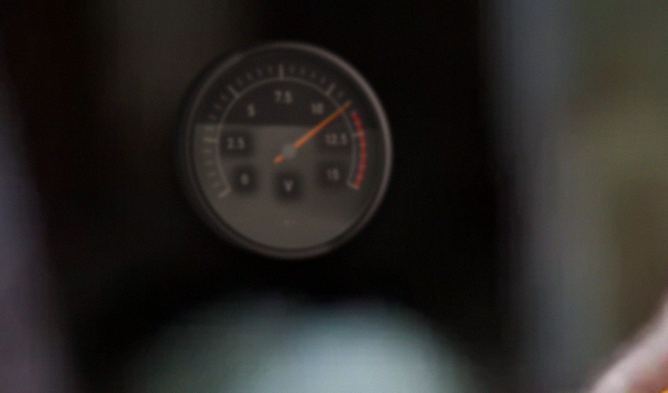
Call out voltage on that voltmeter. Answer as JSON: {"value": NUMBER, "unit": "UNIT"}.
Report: {"value": 11, "unit": "V"}
